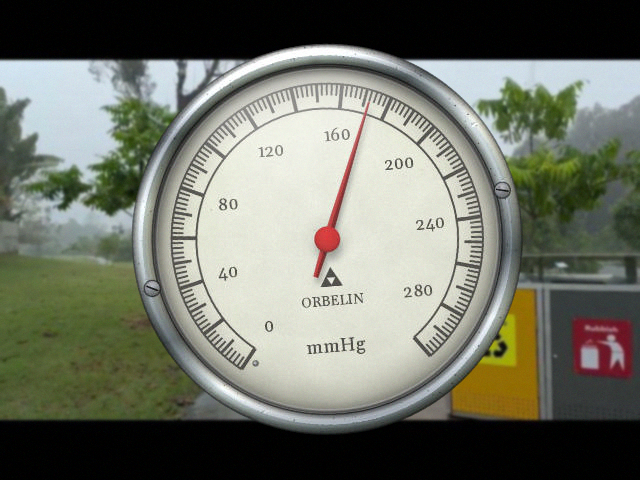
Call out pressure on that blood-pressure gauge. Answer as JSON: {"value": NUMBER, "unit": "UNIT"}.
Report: {"value": 172, "unit": "mmHg"}
